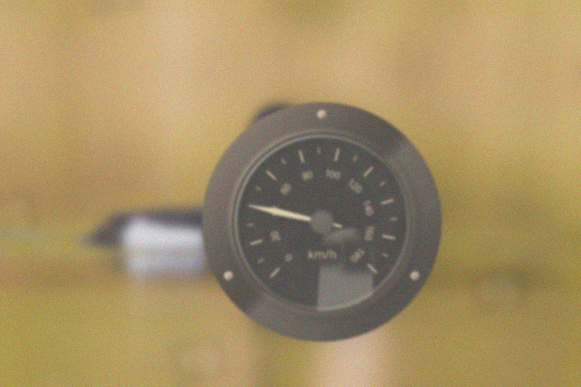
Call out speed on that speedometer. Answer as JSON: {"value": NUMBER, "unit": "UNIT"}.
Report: {"value": 40, "unit": "km/h"}
